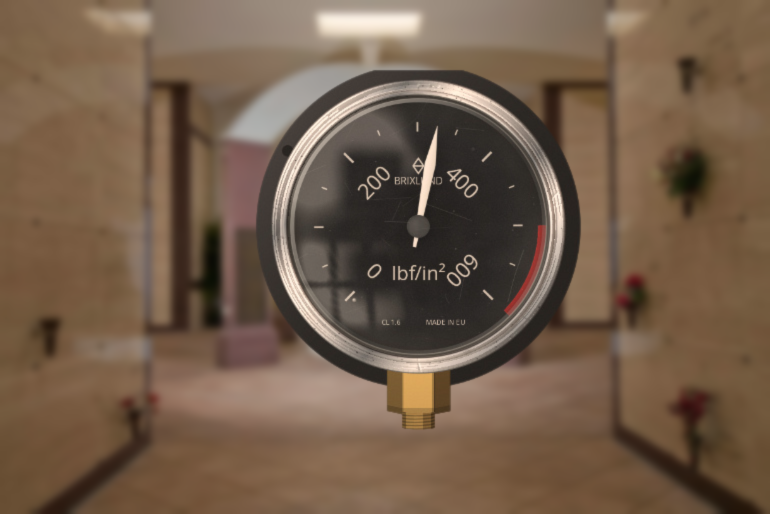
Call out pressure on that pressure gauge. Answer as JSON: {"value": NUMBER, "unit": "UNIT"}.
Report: {"value": 325, "unit": "psi"}
